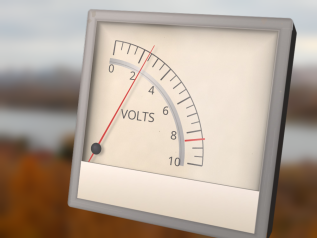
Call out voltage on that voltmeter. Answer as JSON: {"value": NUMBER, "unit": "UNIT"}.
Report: {"value": 2.5, "unit": "V"}
